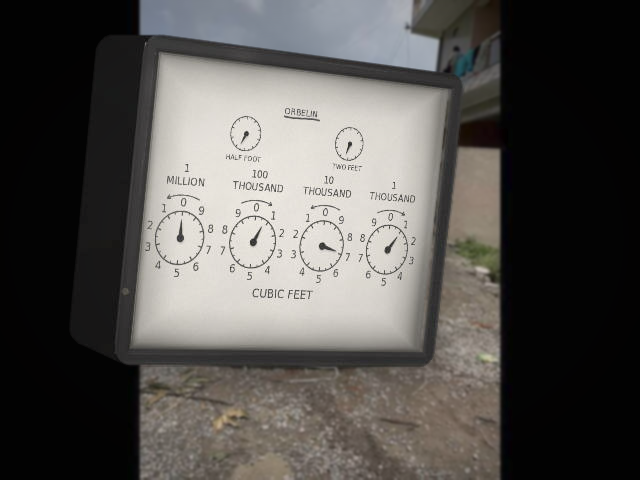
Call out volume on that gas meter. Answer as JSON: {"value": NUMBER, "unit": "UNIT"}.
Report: {"value": 7100, "unit": "ft³"}
